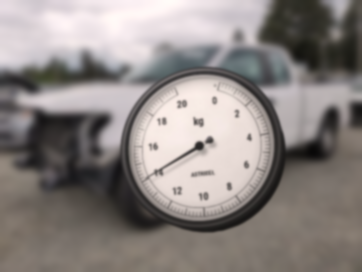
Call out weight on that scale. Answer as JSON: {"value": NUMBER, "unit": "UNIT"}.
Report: {"value": 14, "unit": "kg"}
